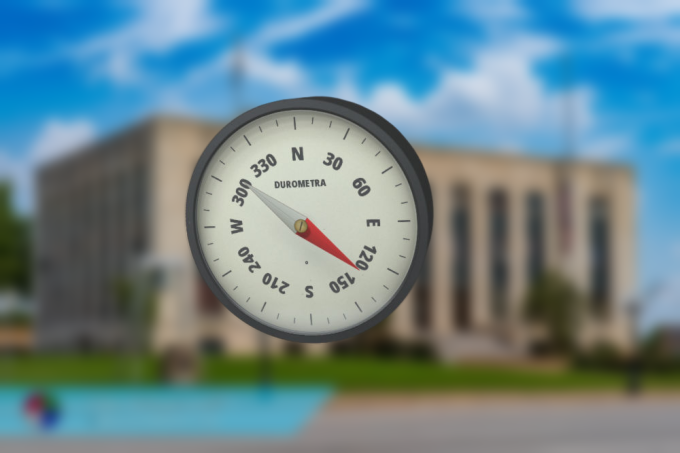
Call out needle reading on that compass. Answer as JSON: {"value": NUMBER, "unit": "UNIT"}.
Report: {"value": 130, "unit": "°"}
